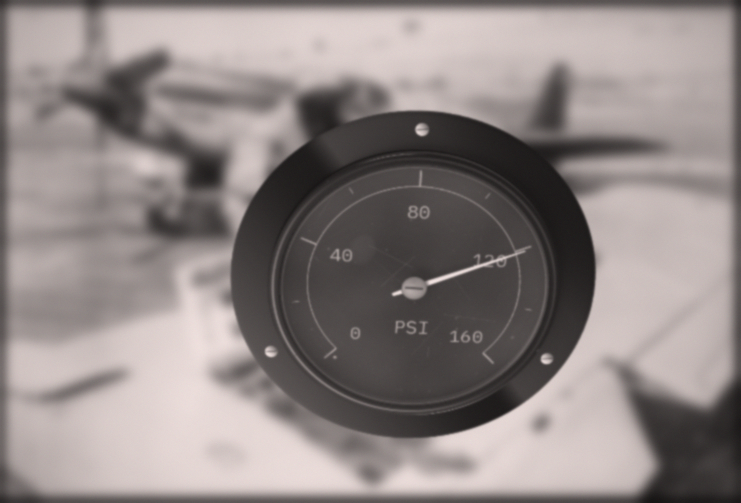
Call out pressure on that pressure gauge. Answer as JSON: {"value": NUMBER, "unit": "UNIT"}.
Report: {"value": 120, "unit": "psi"}
